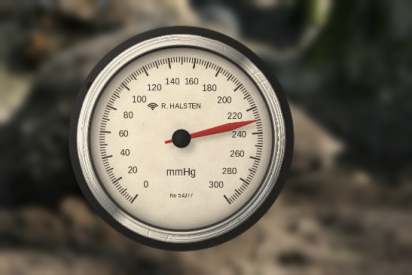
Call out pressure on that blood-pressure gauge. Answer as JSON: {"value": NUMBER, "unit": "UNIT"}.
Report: {"value": 230, "unit": "mmHg"}
